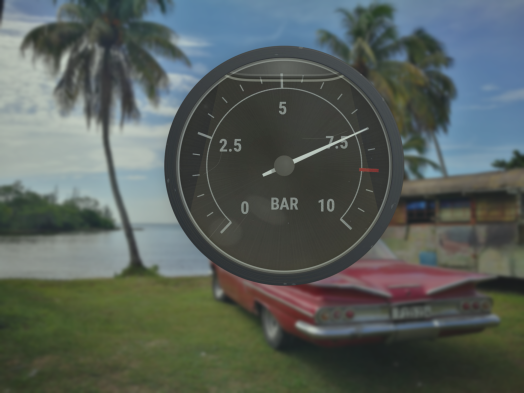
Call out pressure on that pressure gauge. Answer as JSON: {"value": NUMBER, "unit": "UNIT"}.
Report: {"value": 7.5, "unit": "bar"}
